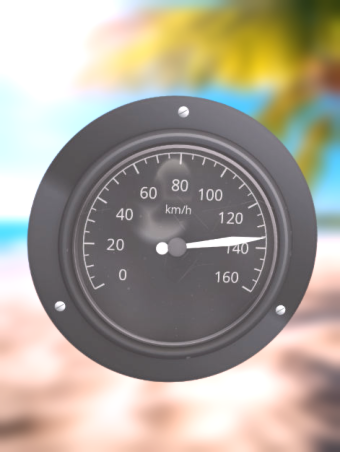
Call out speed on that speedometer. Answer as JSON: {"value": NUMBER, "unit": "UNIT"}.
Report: {"value": 135, "unit": "km/h"}
